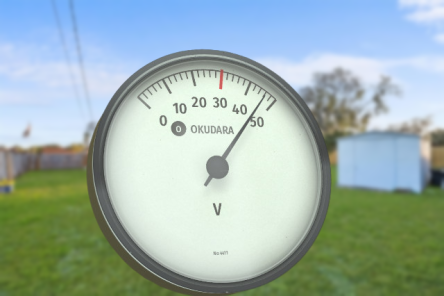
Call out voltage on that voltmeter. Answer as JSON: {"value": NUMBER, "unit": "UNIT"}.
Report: {"value": 46, "unit": "V"}
